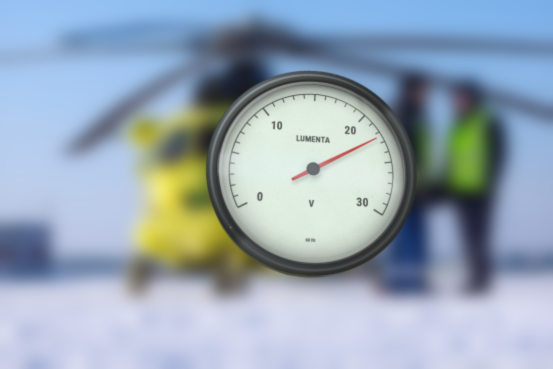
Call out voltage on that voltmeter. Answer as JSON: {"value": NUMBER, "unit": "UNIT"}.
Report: {"value": 22.5, "unit": "V"}
